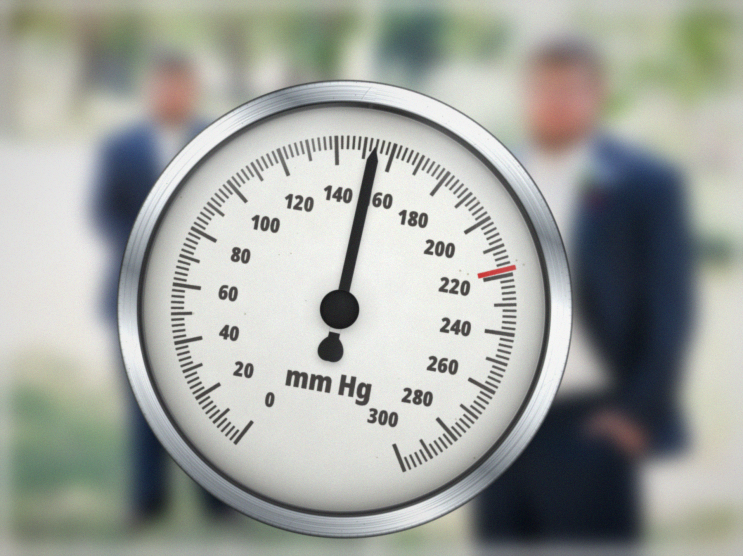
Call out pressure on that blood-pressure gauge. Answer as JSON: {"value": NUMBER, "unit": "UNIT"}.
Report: {"value": 154, "unit": "mmHg"}
